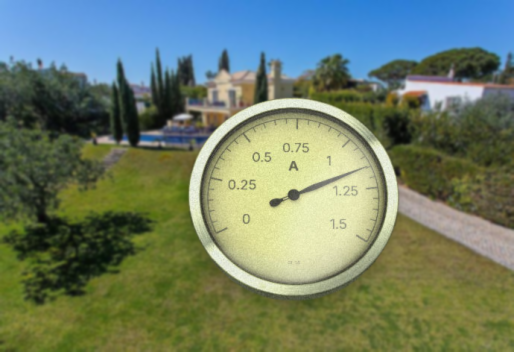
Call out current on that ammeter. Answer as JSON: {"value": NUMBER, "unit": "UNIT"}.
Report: {"value": 1.15, "unit": "A"}
